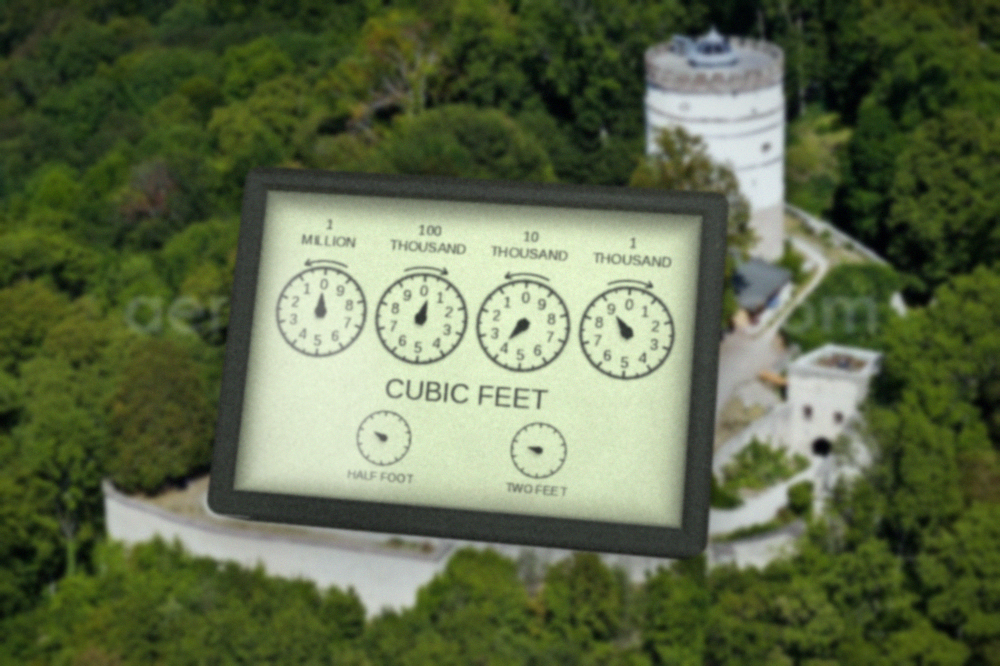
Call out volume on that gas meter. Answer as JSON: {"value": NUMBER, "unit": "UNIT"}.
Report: {"value": 3900, "unit": "ft³"}
